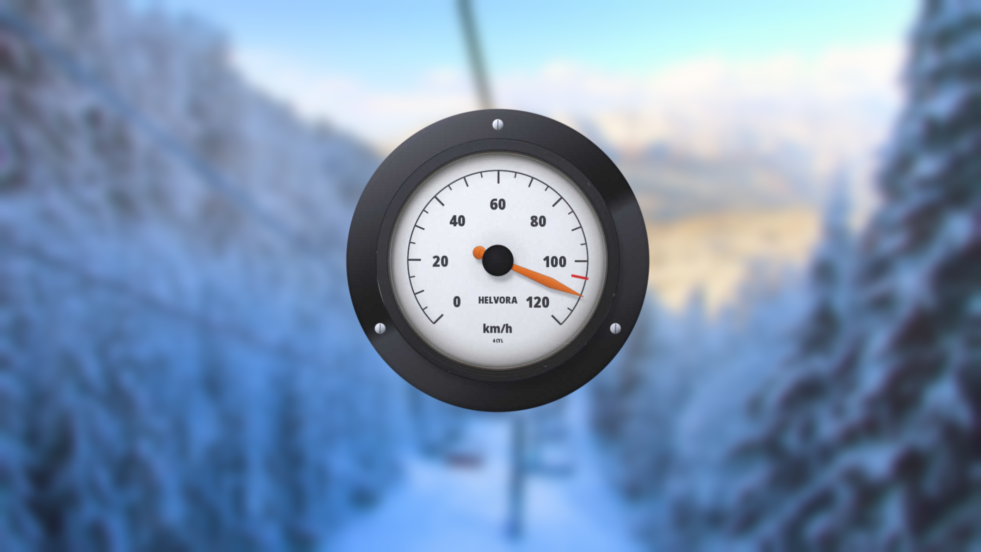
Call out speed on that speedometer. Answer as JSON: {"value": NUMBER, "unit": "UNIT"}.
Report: {"value": 110, "unit": "km/h"}
